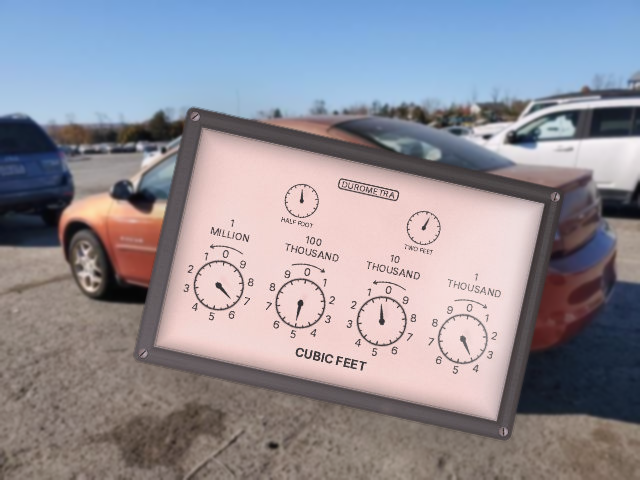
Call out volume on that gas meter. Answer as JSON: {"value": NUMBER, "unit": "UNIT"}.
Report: {"value": 650400, "unit": "ft³"}
